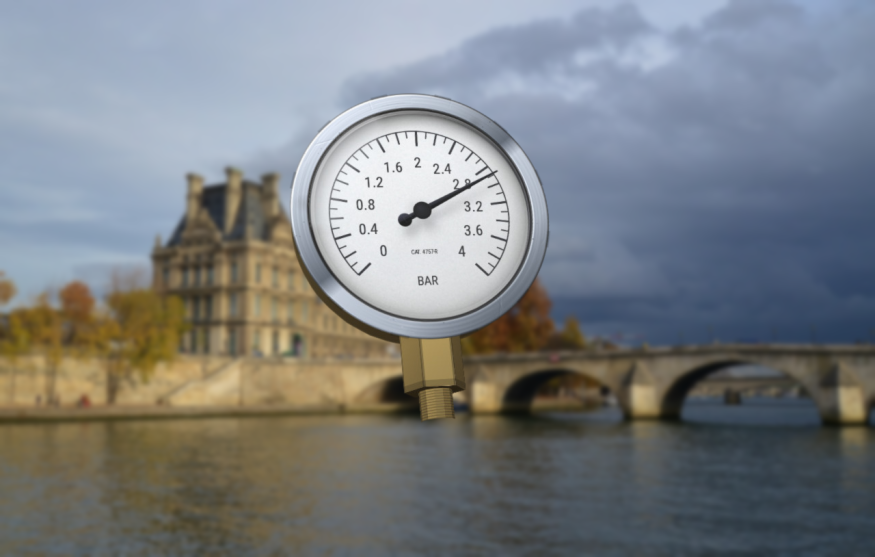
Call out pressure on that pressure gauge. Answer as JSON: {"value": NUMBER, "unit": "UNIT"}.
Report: {"value": 2.9, "unit": "bar"}
